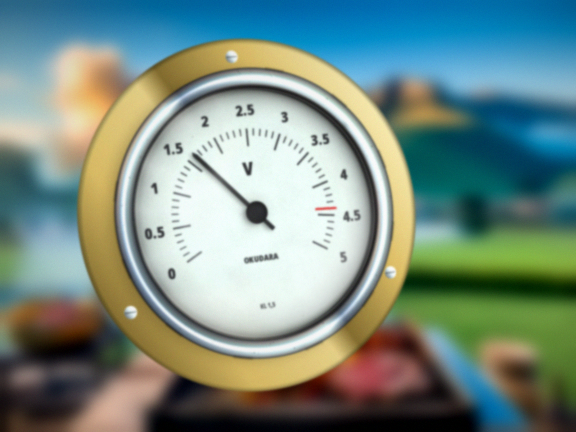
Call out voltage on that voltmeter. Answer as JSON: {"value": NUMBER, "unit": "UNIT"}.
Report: {"value": 1.6, "unit": "V"}
